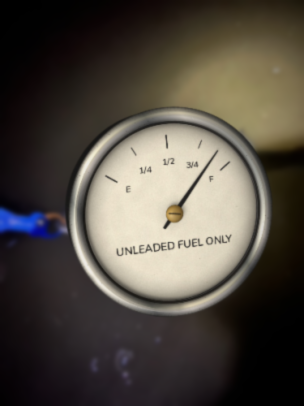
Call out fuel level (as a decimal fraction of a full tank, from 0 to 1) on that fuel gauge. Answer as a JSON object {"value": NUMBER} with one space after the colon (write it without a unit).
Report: {"value": 0.875}
